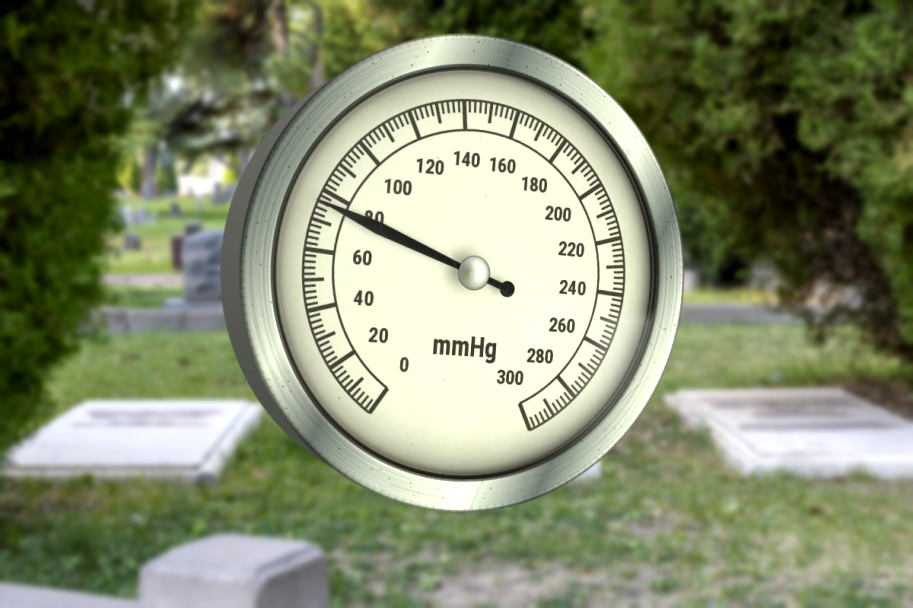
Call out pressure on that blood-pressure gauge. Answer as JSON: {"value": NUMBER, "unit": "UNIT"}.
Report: {"value": 76, "unit": "mmHg"}
